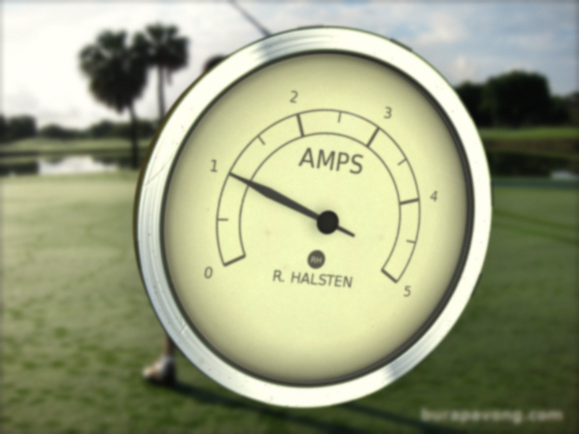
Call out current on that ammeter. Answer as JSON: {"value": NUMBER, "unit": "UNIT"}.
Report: {"value": 1, "unit": "A"}
